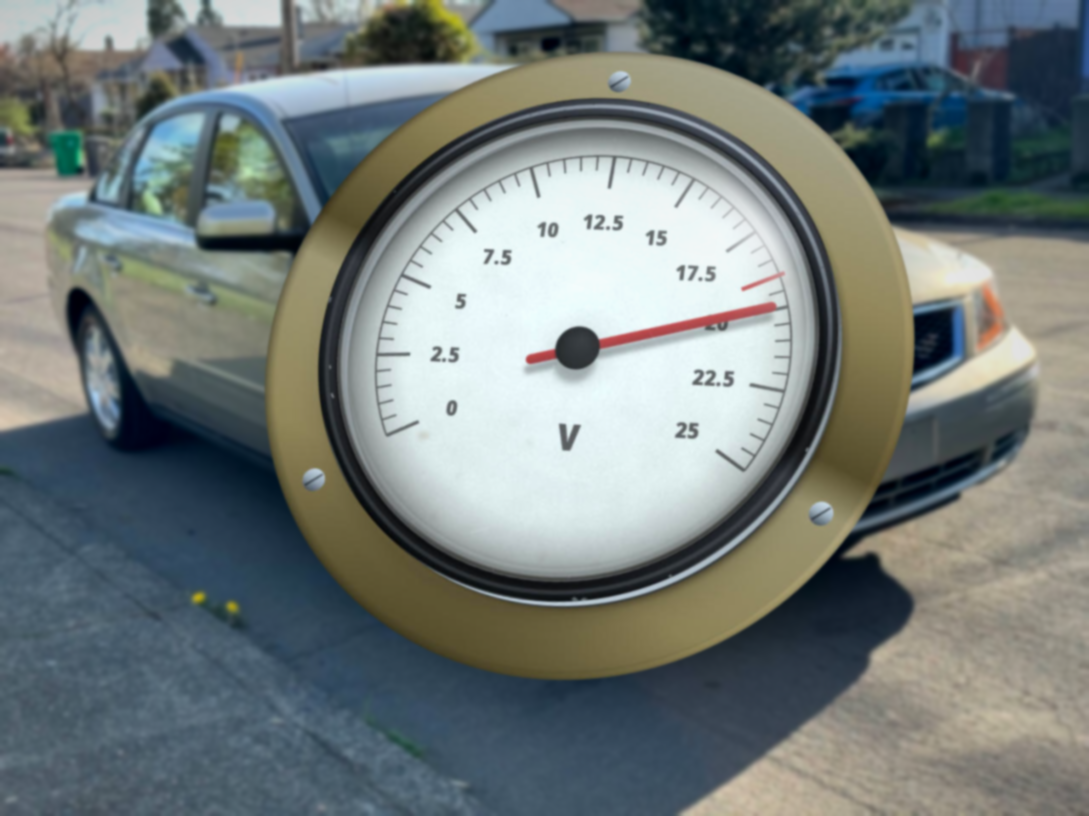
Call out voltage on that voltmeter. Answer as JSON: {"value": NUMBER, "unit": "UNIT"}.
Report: {"value": 20, "unit": "V"}
